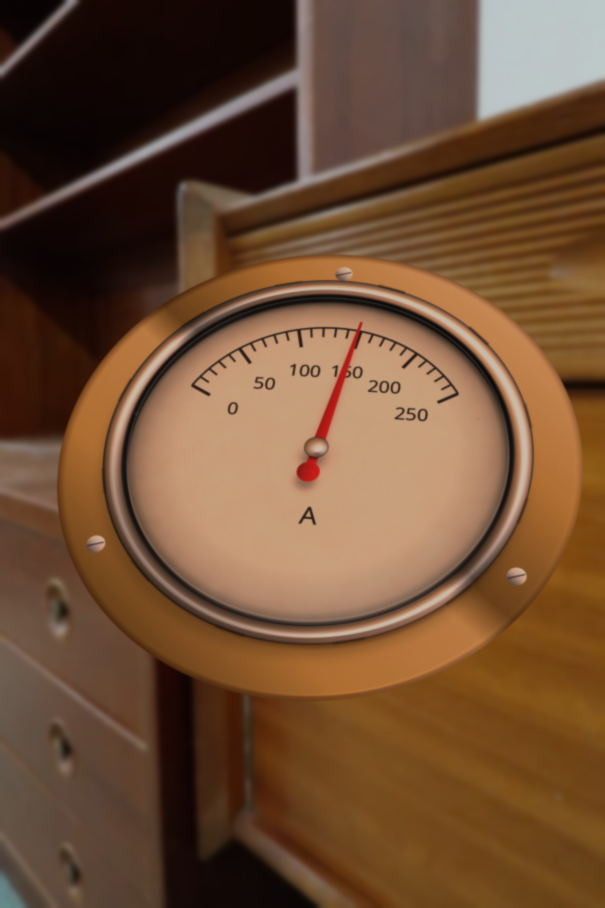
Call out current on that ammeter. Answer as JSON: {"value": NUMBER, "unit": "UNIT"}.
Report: {"value": 150, "unit": "A"}
